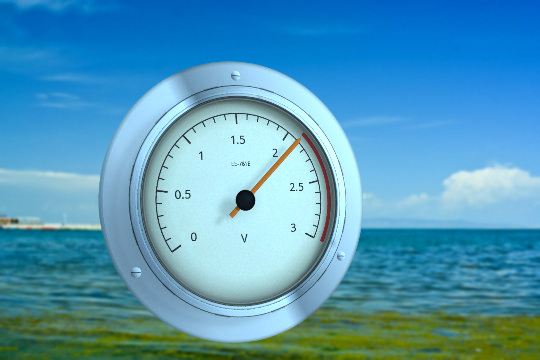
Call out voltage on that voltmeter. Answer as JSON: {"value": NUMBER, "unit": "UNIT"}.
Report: {"value": 2.1, "unit": "V"}
